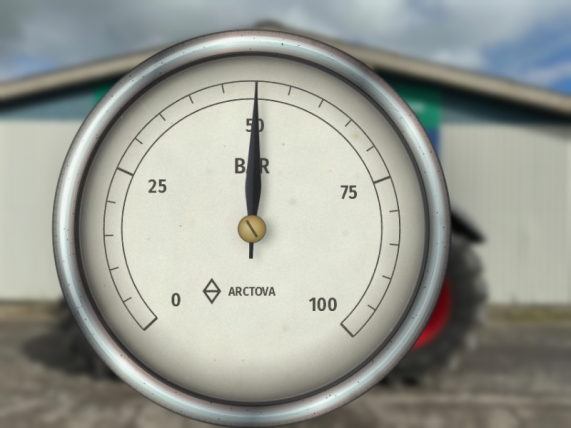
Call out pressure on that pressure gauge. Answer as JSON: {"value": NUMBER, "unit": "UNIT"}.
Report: {"value": 50, "unit": "bar"}
